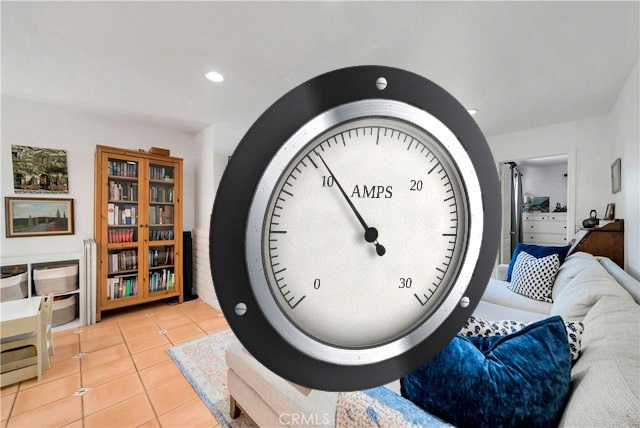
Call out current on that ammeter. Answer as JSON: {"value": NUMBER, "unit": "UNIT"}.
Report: {"value": 10.5, "unit": "A"}
